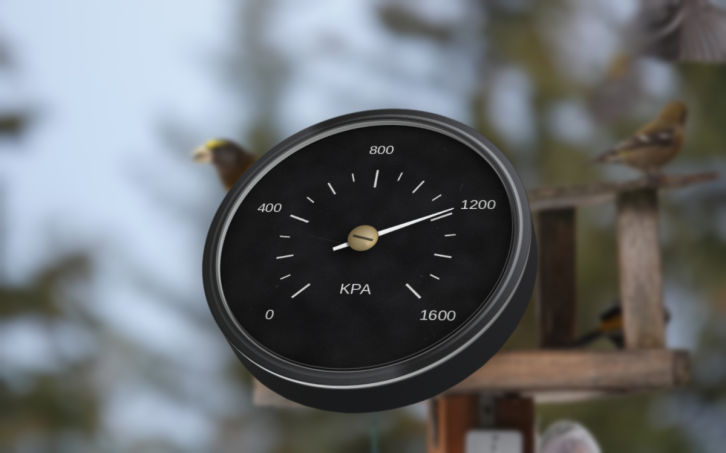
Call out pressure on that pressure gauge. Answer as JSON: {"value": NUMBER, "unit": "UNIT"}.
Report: {"value": 1200, "unit": "kPa"}
